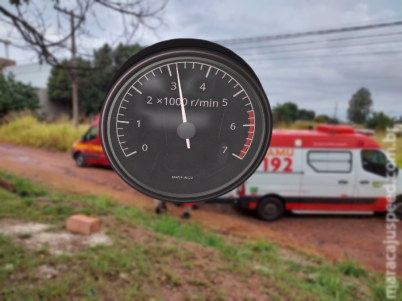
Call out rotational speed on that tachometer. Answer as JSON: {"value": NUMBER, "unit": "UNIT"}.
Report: {"value": 3200, "unit": "rpm"}
